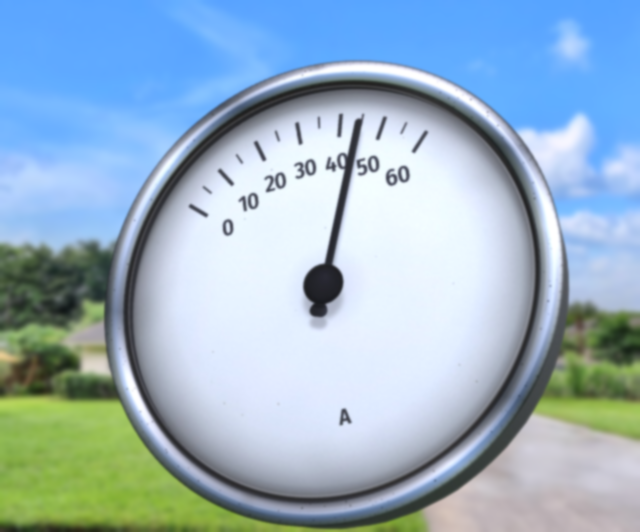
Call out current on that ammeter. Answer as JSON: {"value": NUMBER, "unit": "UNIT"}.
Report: {"value": 45, "unit": "A"}
